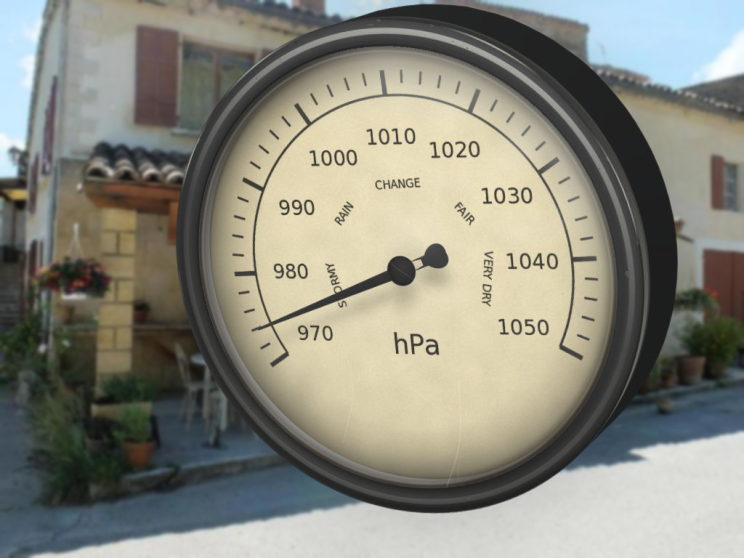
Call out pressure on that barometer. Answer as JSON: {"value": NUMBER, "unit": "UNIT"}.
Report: {"value": 974, "unit": "hPa"}
